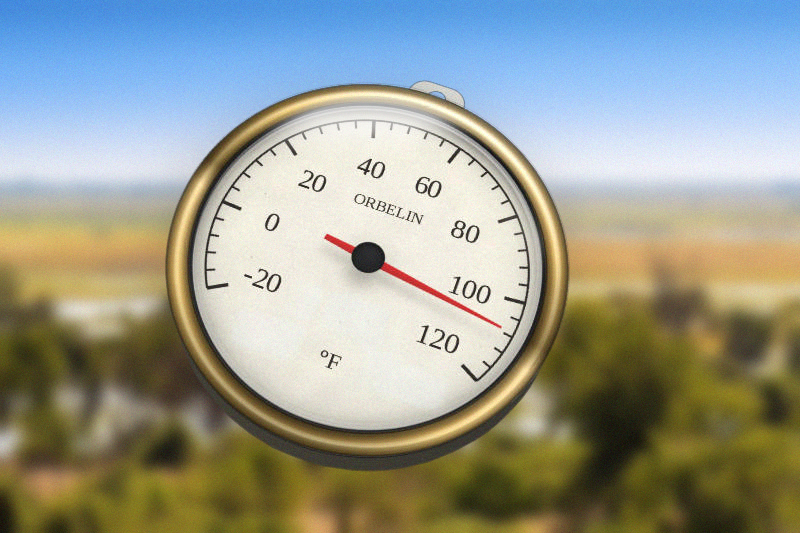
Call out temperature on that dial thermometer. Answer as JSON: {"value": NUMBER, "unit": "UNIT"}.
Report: {"value": 108, "unit": "°F"}
